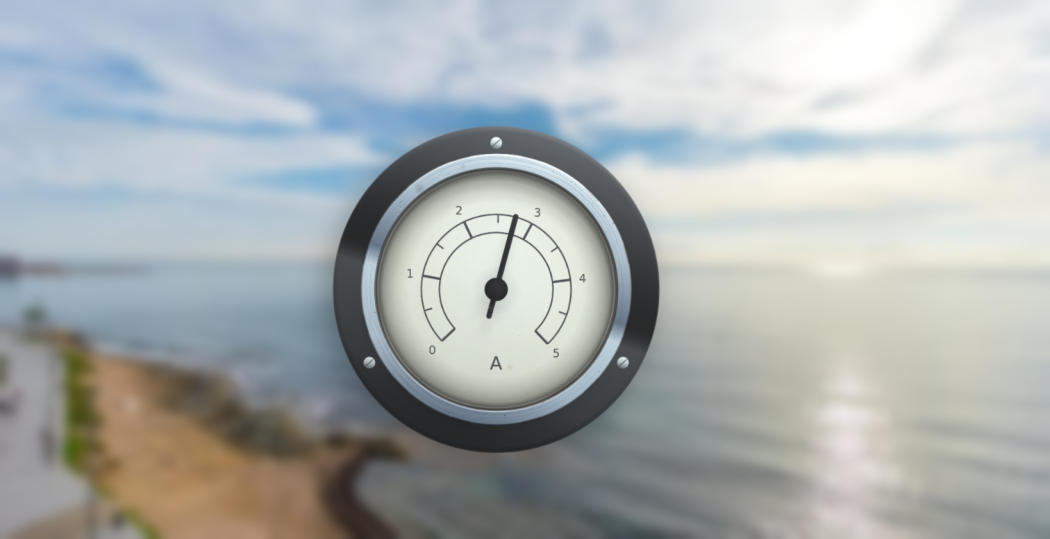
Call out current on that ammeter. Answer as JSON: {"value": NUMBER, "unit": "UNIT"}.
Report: {"value": 2.75, "unit": "A"}
